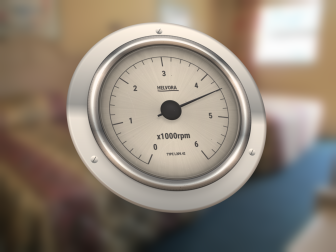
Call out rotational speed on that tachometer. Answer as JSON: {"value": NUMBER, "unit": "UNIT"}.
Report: {"value": 4400, "unit": "rpm"}
